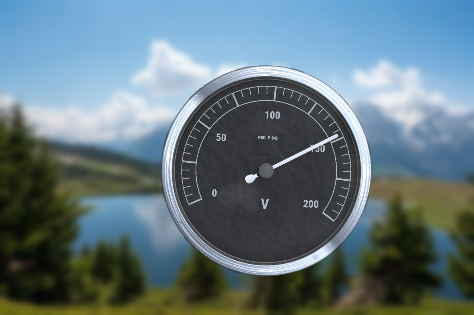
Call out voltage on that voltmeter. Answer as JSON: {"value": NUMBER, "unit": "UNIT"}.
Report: {"value": 147.5, "unit": "V"}
